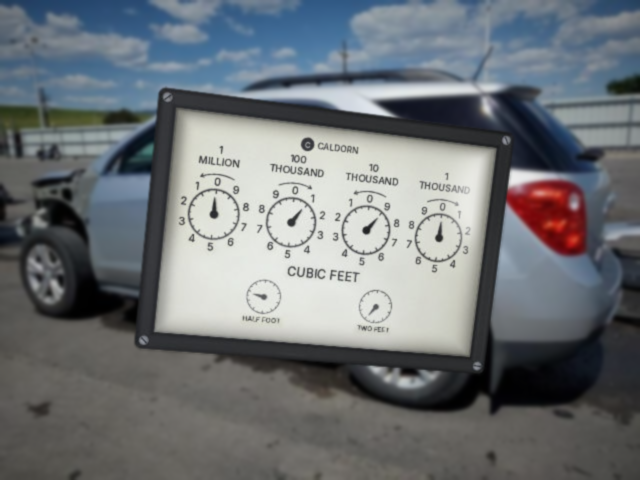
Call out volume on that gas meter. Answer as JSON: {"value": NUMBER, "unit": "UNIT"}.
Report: {"value": 9000, "unit": "ft³"}
